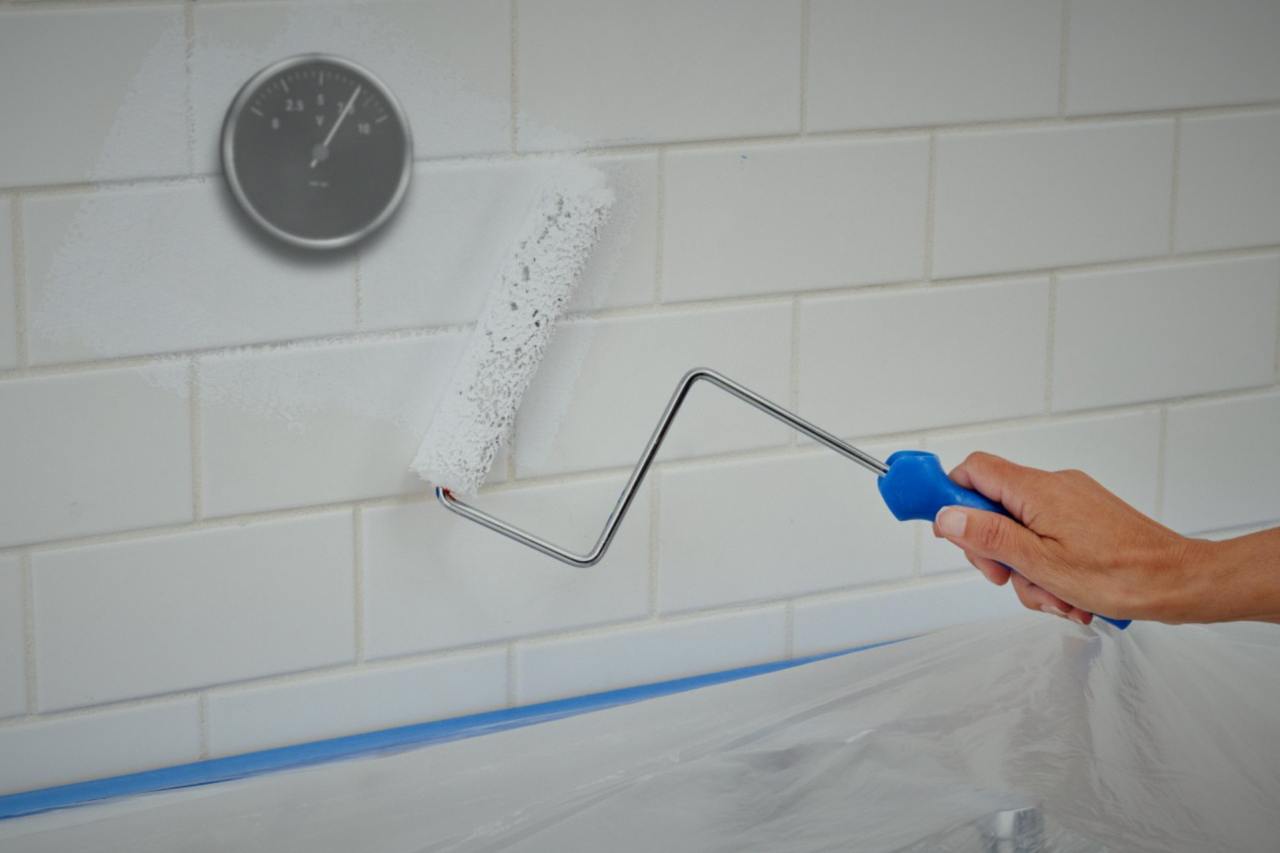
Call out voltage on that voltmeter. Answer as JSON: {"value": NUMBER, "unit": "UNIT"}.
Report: {"value": 7.5, "unit": "V"}
